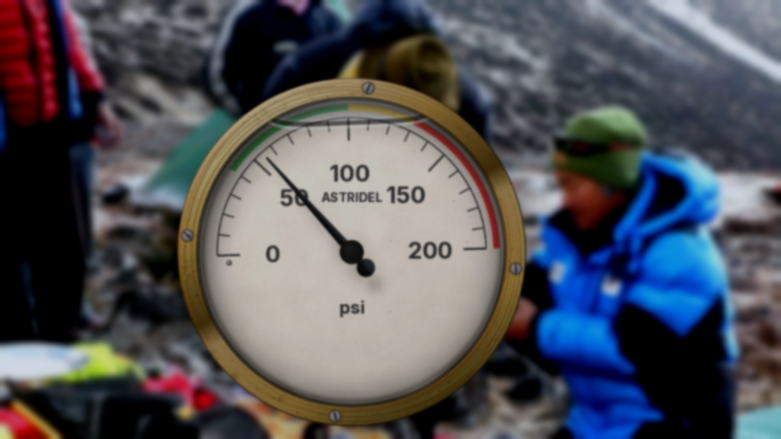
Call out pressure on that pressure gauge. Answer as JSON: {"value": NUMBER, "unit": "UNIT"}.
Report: {"value": 55, "unit": "psi"}
